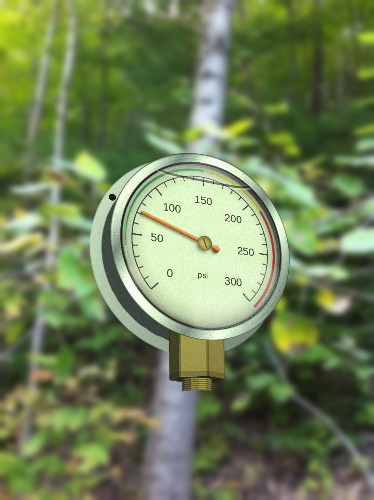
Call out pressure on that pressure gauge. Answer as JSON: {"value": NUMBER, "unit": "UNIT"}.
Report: {"value": 70, "unit": "psi"}
